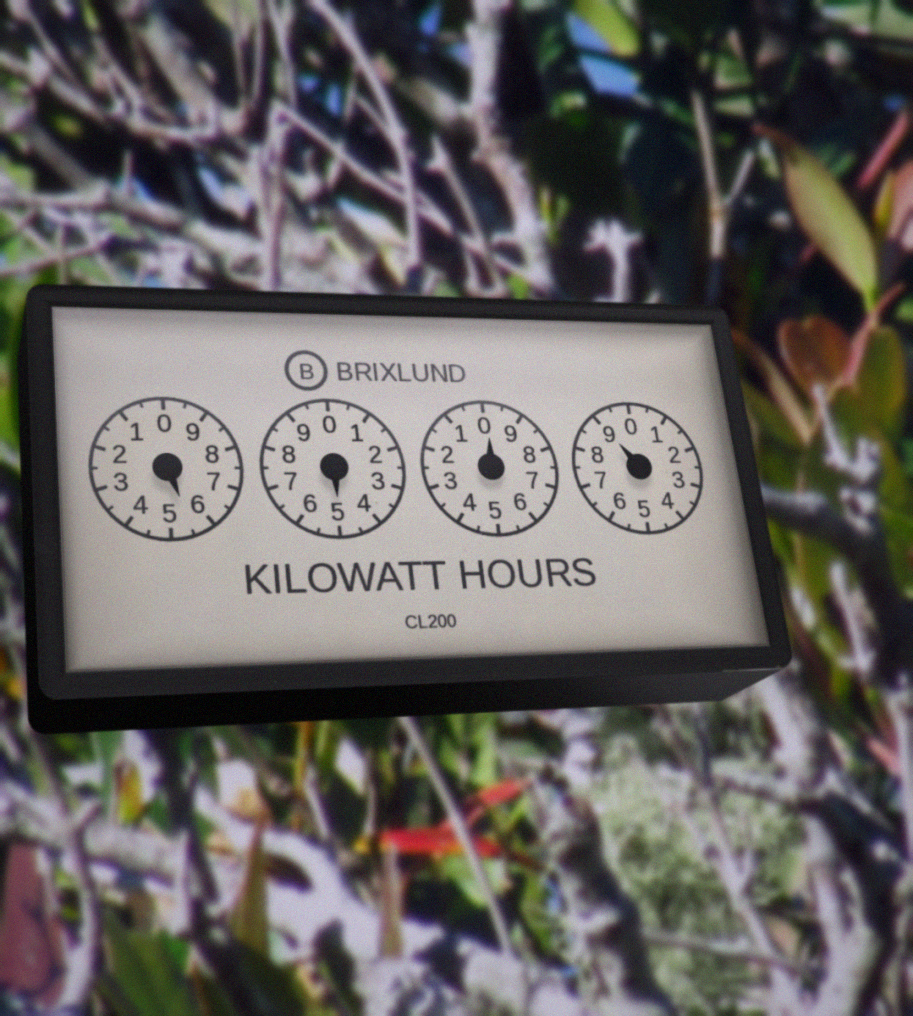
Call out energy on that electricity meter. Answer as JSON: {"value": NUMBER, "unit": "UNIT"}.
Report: {"value": 5499, "unit": "kWh"}
